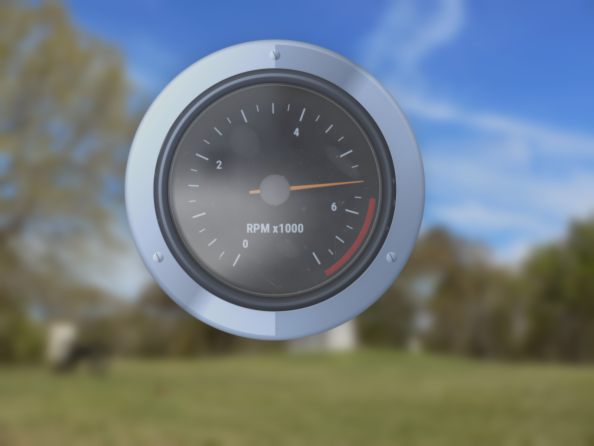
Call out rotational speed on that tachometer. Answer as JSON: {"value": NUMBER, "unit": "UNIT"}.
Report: {"value": 5500, "unit": "rpm"}
